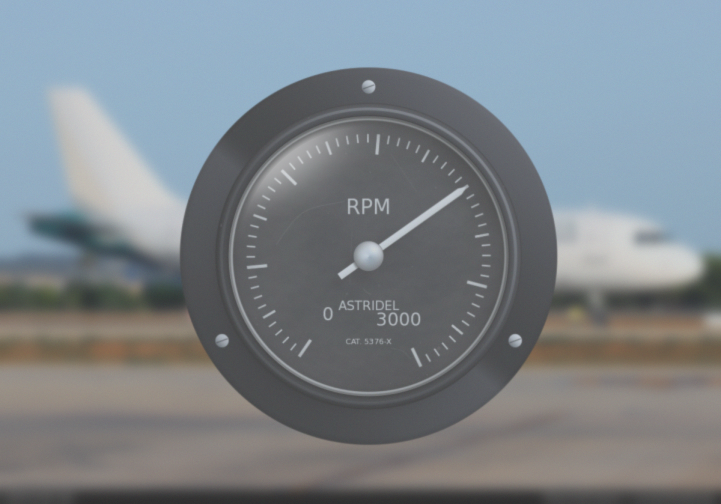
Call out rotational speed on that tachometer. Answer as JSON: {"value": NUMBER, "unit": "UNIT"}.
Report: {"value": 2000, "unit": "rpm"}
